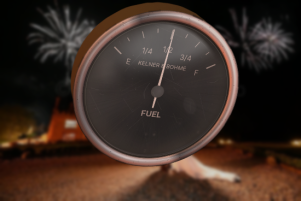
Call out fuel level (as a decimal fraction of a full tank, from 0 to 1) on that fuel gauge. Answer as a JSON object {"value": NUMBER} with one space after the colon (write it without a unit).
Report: {"value": 0.5}
